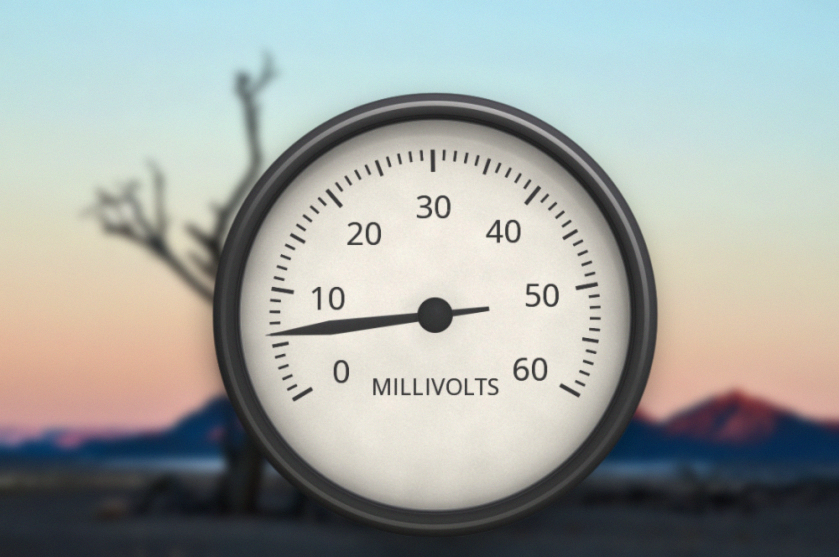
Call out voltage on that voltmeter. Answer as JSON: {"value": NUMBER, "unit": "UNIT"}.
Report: {"value": 6, "unit": "mV"}
